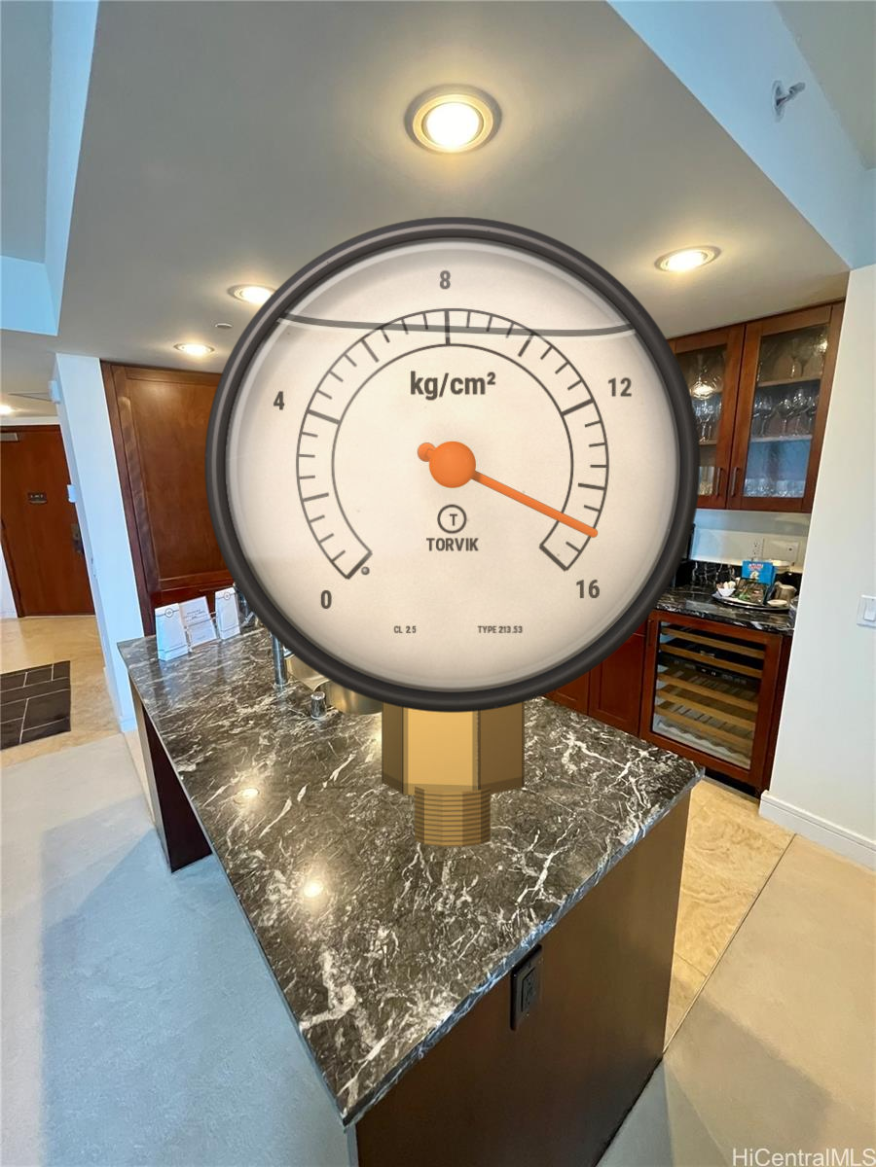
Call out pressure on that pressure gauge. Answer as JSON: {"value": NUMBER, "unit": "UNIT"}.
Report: {"value": 15, "unit": "kg/cm²"}
